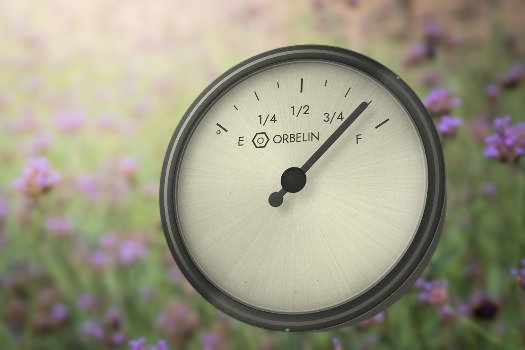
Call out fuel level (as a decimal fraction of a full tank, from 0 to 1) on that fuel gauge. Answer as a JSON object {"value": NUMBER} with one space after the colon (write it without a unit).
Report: {"value": 0.875}
